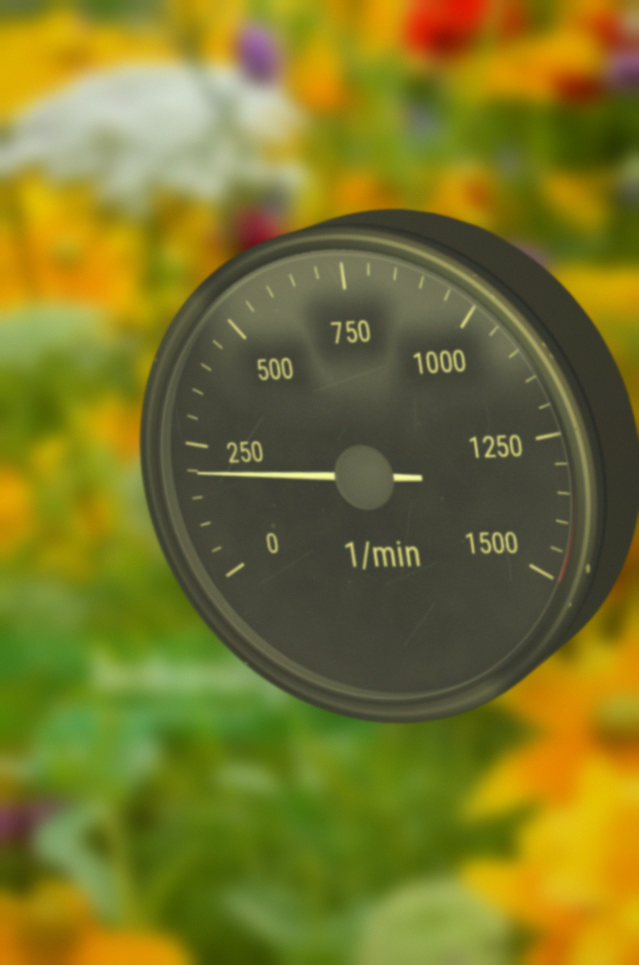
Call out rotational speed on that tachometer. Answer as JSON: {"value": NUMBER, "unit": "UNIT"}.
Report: {"value": 200, "unit": "rpm"}
